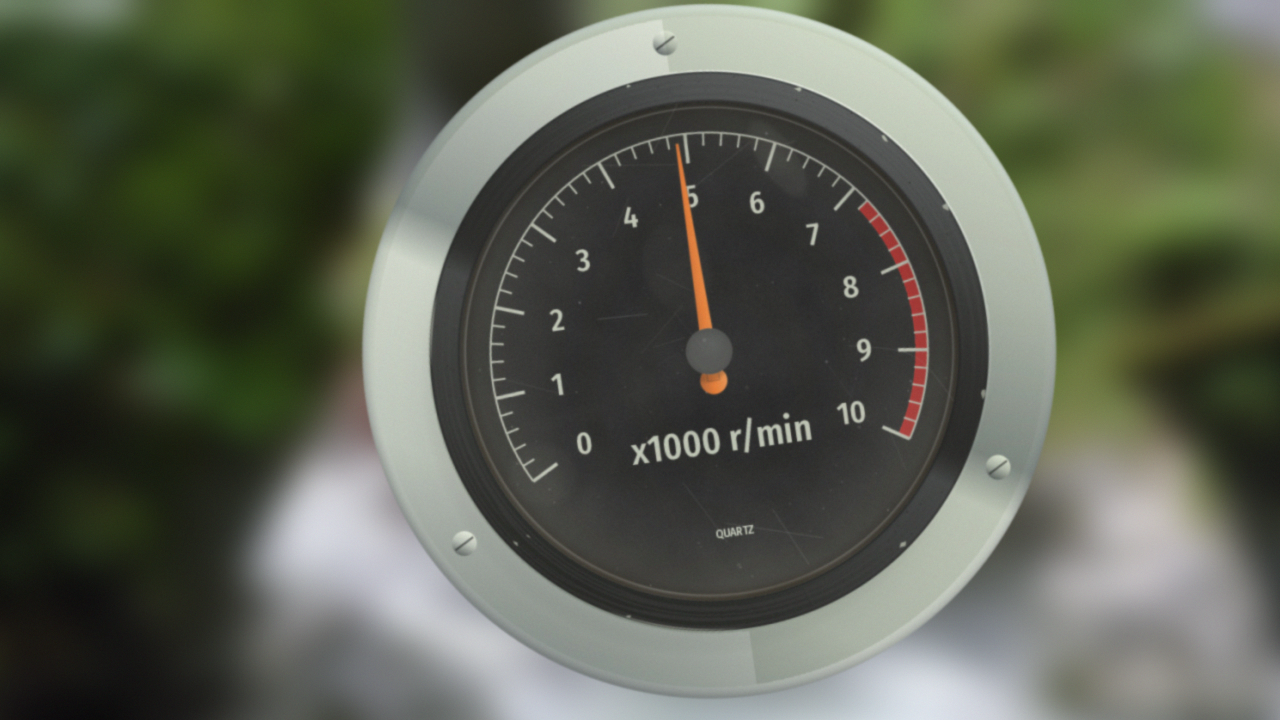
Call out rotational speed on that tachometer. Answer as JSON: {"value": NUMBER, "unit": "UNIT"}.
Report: {"value": 4900, "unit": "rpm"}
